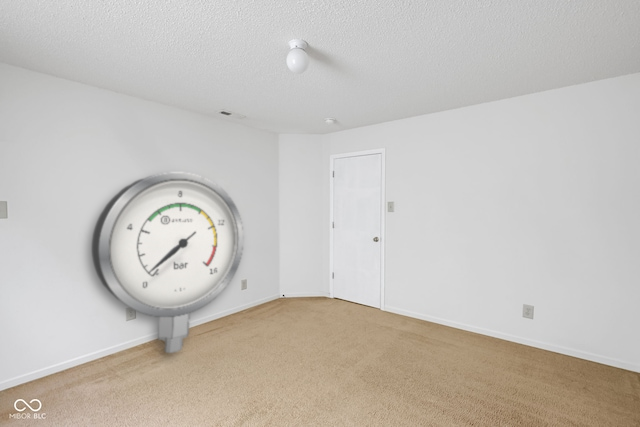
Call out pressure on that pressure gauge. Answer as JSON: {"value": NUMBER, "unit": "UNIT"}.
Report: {"value": 0.5, "unit": "bar"}
